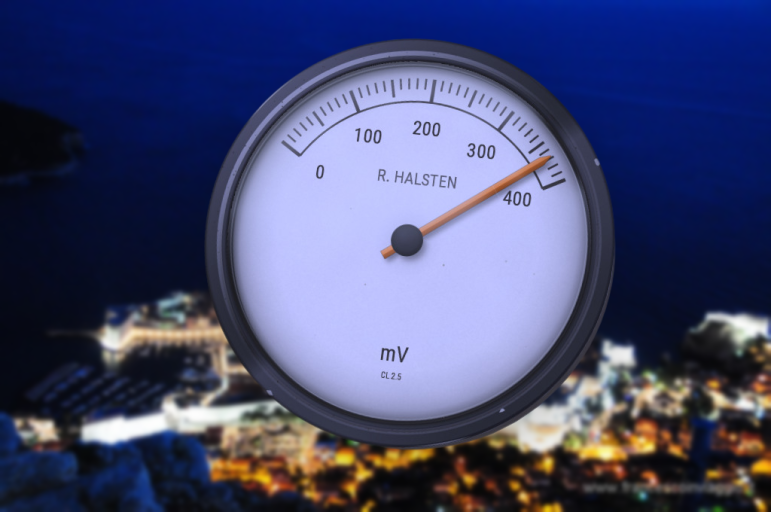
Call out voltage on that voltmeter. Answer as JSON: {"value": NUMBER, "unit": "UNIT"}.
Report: {"value": 370, "unit": "mV"}
